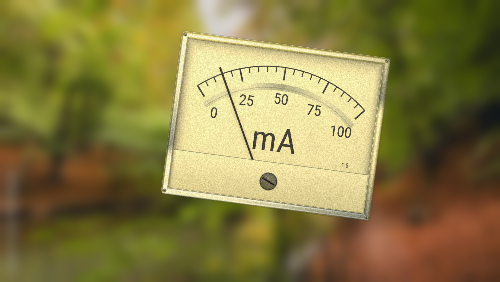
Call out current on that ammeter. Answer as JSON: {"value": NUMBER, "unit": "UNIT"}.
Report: {"value": 15, "unit": "mA"}
